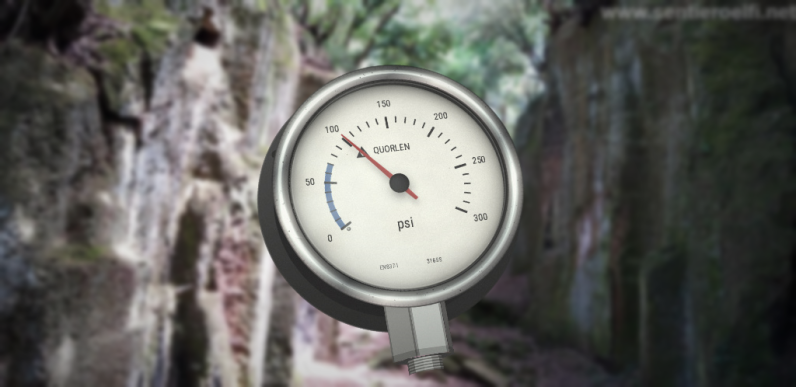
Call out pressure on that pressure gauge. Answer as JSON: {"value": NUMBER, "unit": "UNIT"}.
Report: {"value": 100, "unit": "psi"}
